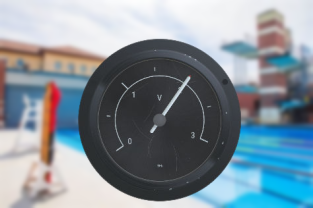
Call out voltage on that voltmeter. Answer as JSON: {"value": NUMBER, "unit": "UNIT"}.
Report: {"value": 2, "unit": "V"}
